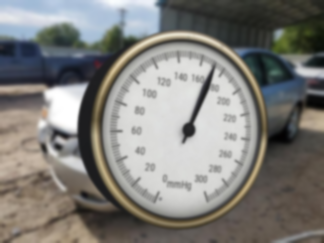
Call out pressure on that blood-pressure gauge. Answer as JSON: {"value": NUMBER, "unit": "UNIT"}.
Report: {"value": 170, "unit": "mmHg"}
